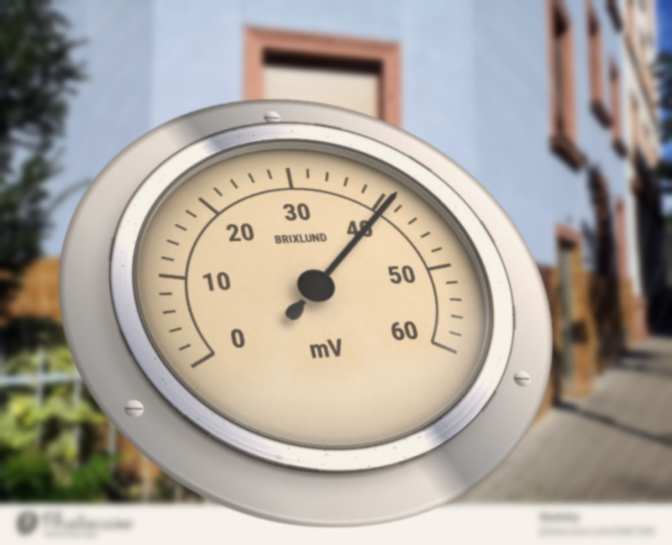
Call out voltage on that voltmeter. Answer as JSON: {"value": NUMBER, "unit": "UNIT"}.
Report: {"value": 41, "unit": "mV"}
